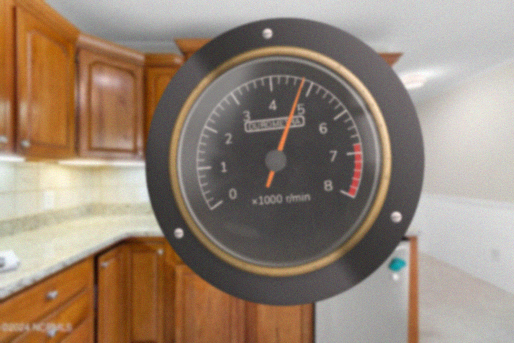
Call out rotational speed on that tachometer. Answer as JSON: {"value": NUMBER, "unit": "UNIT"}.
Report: {"value": 4800, "unit": "rpm"}
